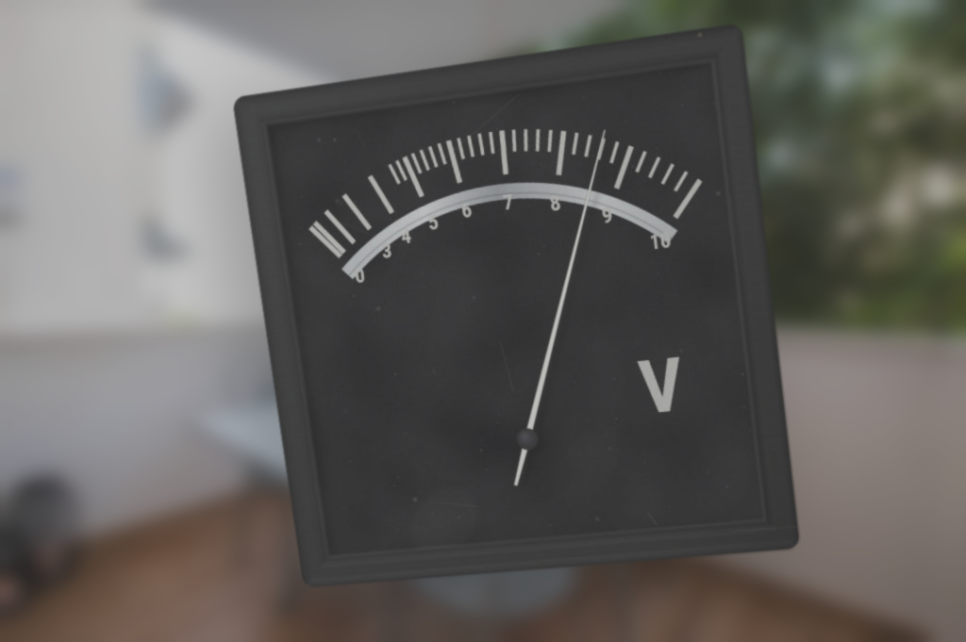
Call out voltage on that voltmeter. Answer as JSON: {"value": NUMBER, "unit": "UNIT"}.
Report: {"value": 8.6, "unit": "V"}
